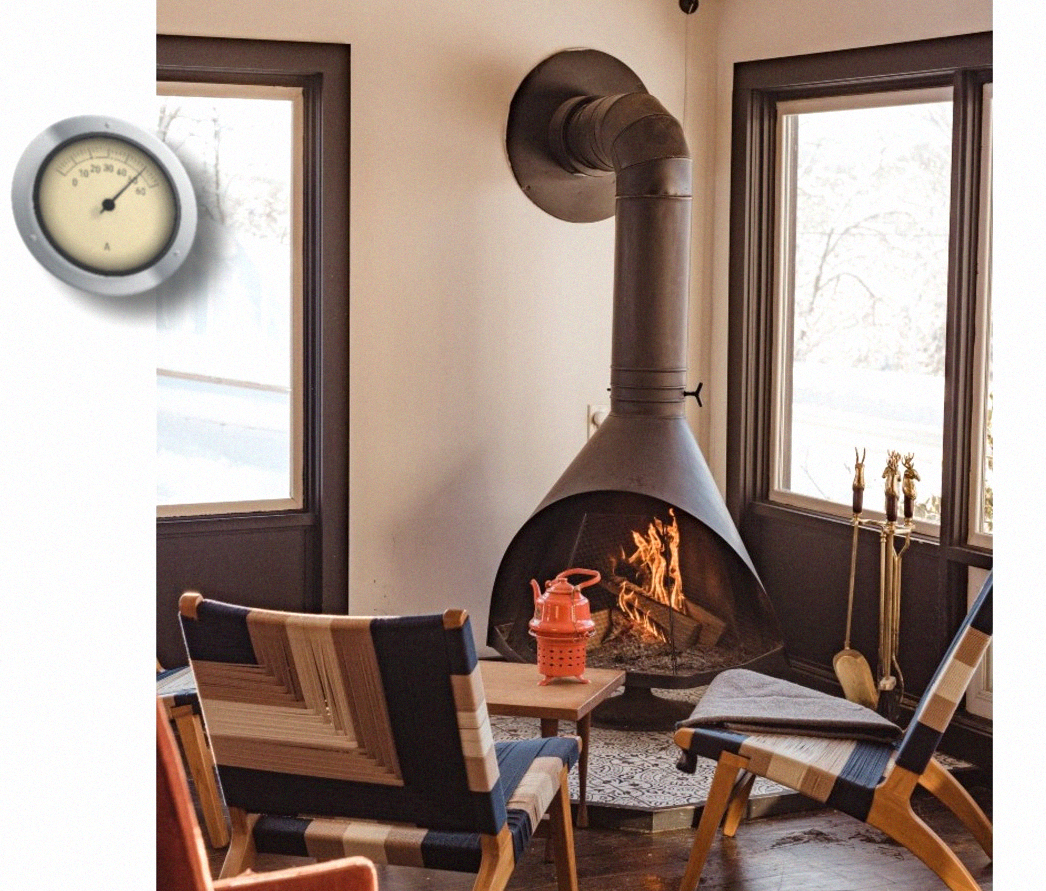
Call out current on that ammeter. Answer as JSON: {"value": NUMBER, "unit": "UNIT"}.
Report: {"value": 50, "unit": "A"}
